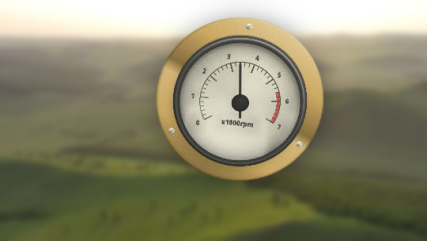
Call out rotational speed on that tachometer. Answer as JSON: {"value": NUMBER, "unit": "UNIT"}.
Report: {"value": 3400, "unit": "rpm"}
